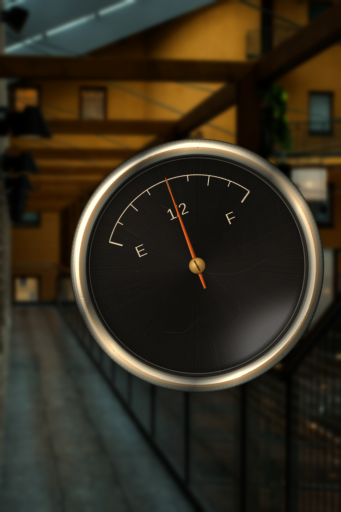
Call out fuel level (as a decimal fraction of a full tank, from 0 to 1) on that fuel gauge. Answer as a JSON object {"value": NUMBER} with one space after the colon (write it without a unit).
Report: {"value": 0.5}
